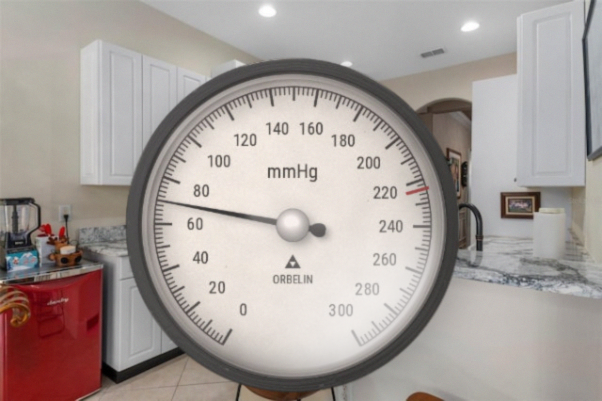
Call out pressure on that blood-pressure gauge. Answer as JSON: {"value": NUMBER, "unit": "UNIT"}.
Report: {"value": 70, "unit": "mmHg"}
